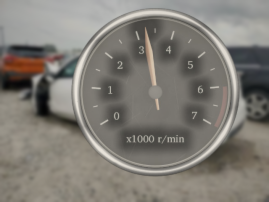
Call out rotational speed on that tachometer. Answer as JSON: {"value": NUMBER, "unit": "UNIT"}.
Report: {"value": 3250, "unit": "rpm"}
